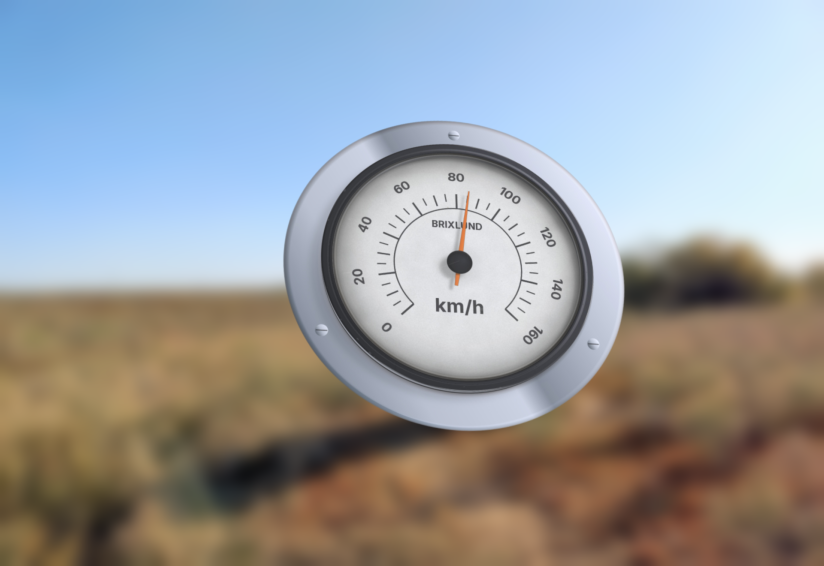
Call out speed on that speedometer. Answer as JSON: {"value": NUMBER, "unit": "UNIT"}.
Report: {"value": 85, "unit": "km/h"}
